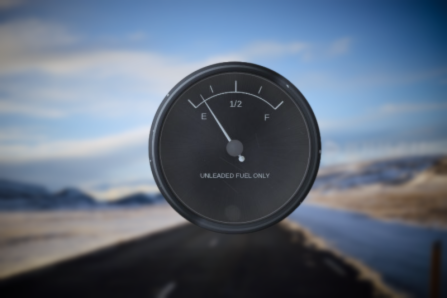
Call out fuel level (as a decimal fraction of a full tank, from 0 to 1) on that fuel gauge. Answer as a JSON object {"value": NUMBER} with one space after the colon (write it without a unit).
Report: {"value": 0.125}
